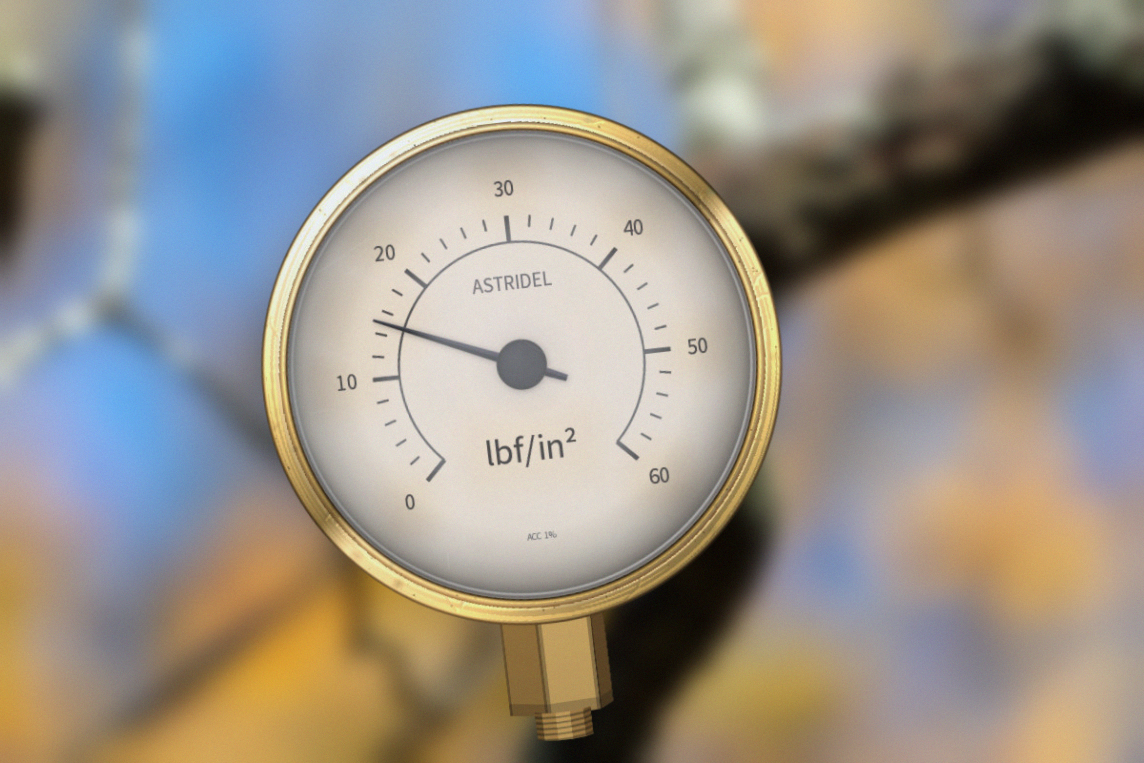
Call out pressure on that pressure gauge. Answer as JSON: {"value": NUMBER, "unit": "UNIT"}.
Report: {"value": 15, "unit": "psi"}
